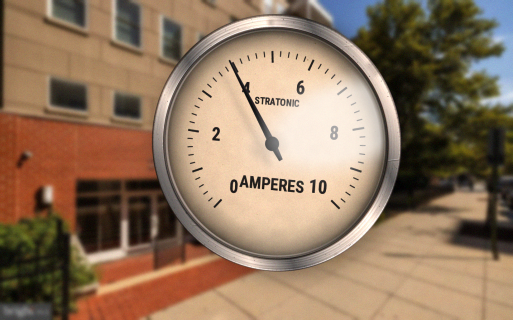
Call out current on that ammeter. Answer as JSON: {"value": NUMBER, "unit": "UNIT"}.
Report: {"value": 4, "unit": "A"}
